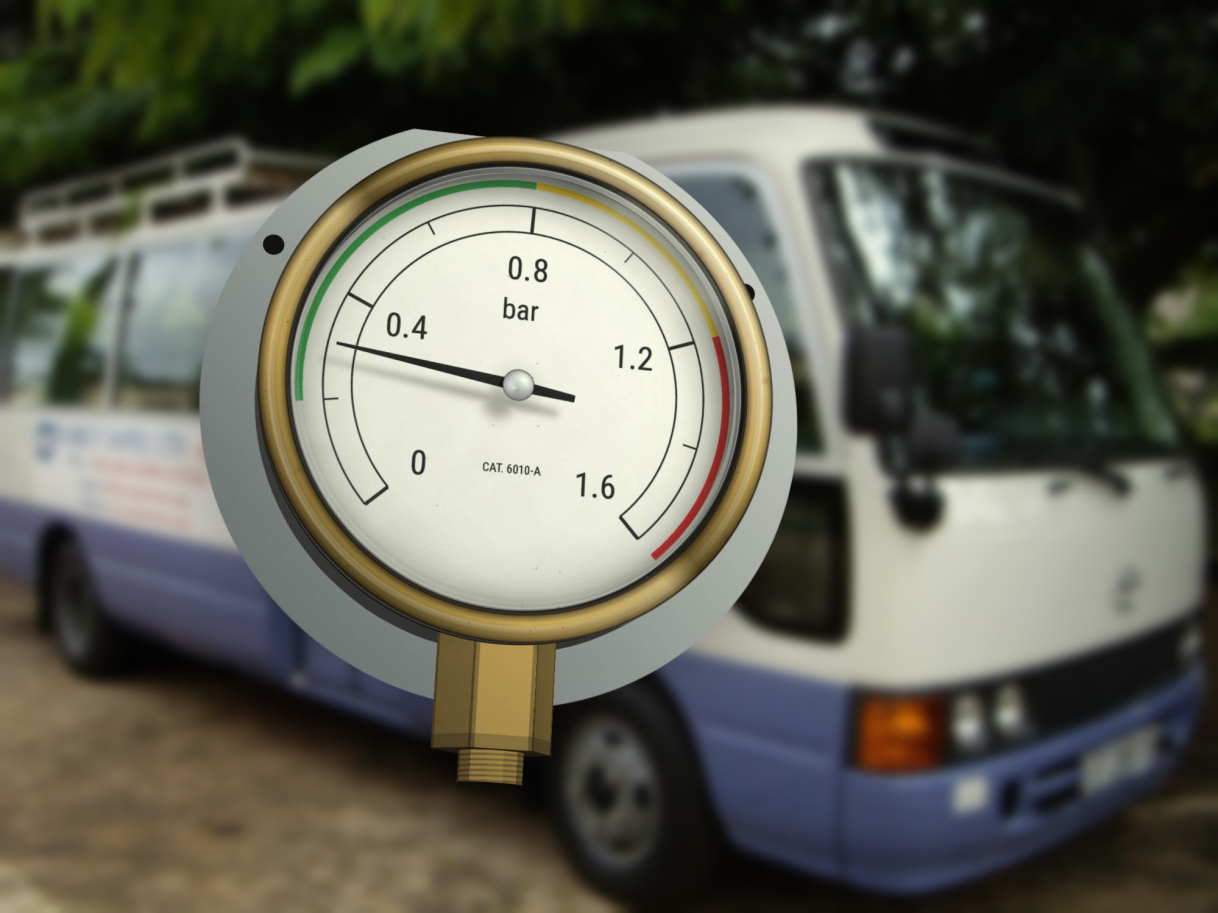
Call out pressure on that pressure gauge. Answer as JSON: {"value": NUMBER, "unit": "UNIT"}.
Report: {"value": 0.3, "unit": "bar"}
